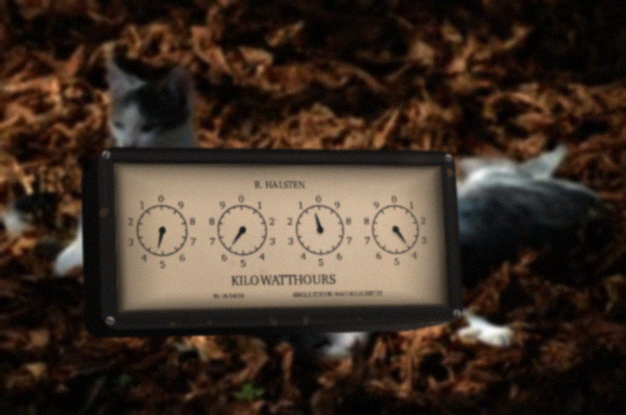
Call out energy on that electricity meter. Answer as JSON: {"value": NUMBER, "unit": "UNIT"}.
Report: {"value": 4604, "unit": "kWh"}
